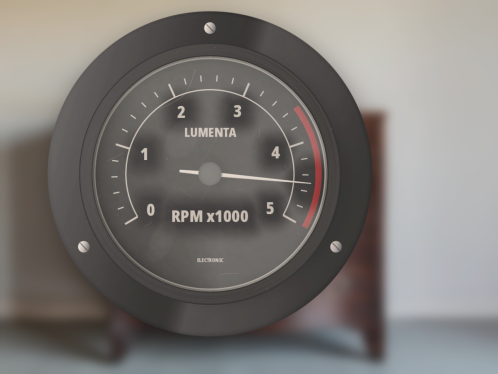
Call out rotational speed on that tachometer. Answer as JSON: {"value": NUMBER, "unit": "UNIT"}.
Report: {"value": 4500, "unit": "rpm"}
